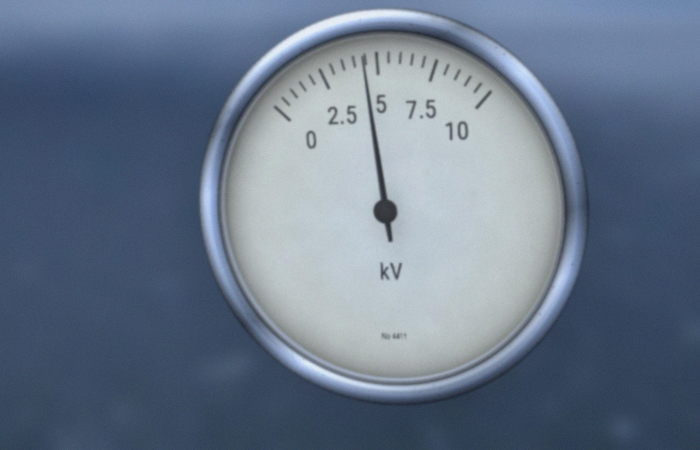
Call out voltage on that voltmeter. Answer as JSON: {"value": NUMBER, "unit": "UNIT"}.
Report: {"value": 4.5, "unit": "kV"}
